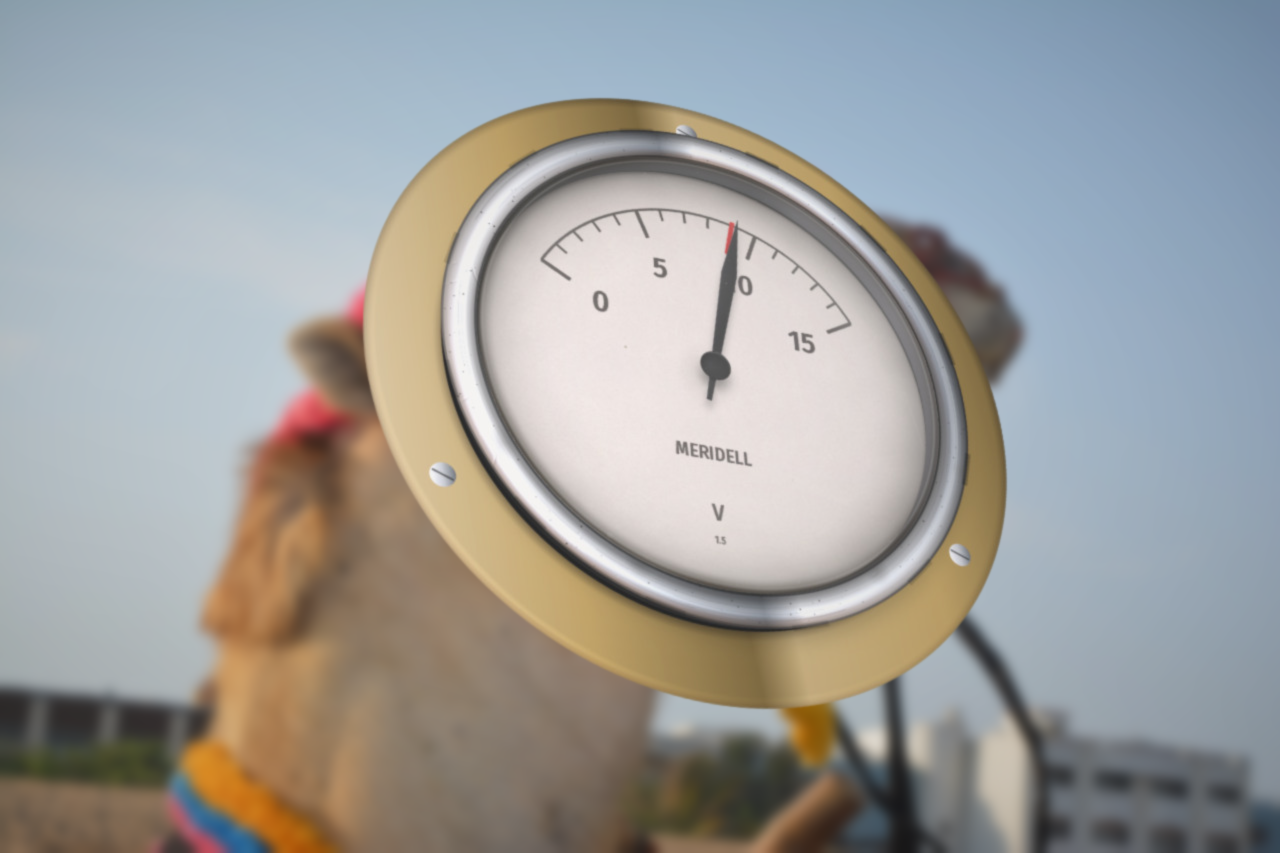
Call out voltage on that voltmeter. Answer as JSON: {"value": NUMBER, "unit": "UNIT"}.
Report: {"value": 9, "unit": "V"}
